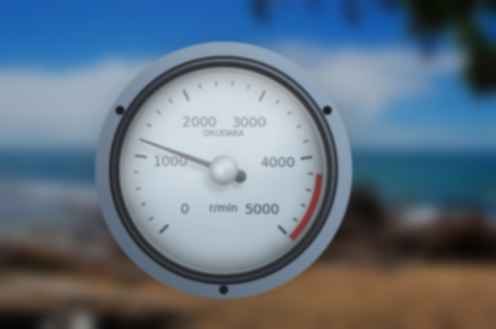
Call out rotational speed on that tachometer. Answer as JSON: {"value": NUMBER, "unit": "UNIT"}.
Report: {"value": 1200, "unit": "rpm"}
